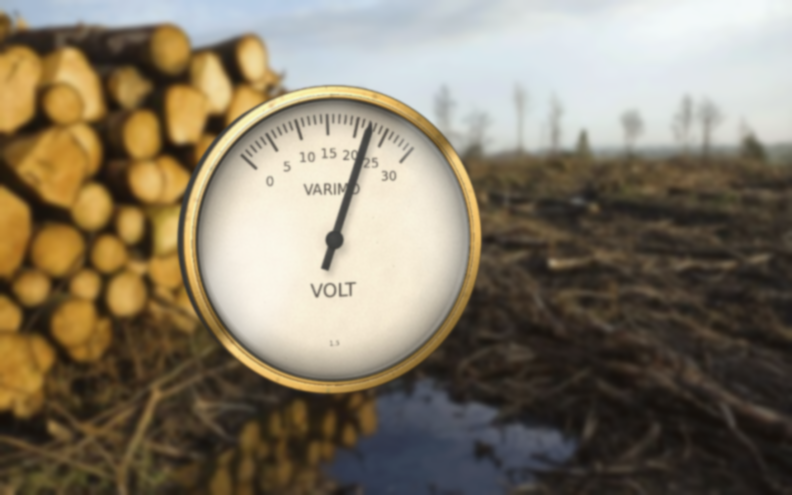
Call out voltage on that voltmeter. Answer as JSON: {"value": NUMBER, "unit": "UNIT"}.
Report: {"value": 22, "unit": "V"}
